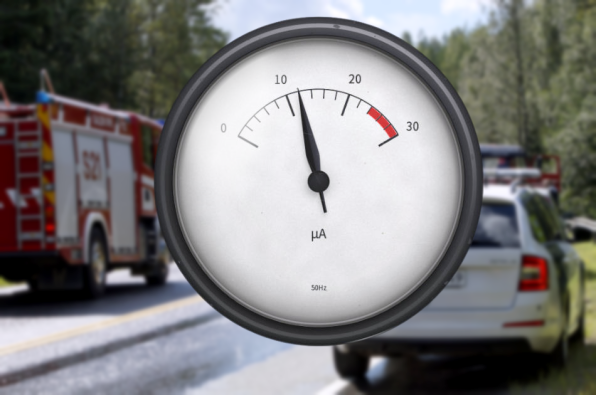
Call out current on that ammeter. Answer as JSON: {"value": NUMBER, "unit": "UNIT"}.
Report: {"value": 12, "unit": "µA"}
